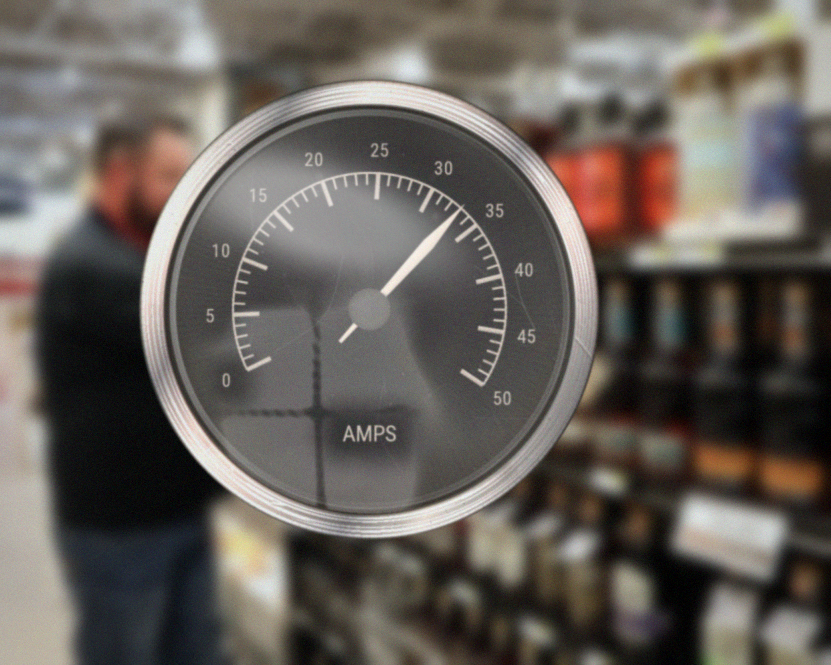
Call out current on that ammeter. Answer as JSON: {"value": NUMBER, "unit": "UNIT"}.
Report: {"value": 33, "unit": "A"}
